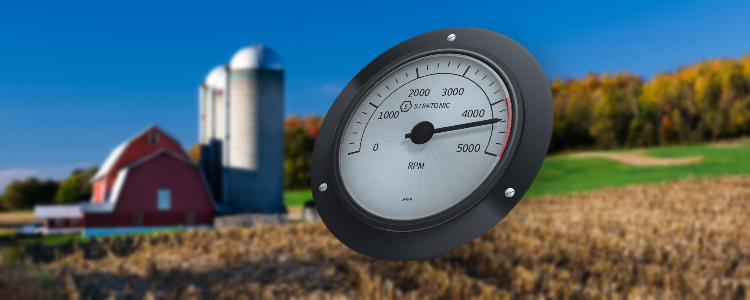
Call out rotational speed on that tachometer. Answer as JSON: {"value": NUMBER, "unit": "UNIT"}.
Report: {"value": 4400, "unit": "rpm"}
